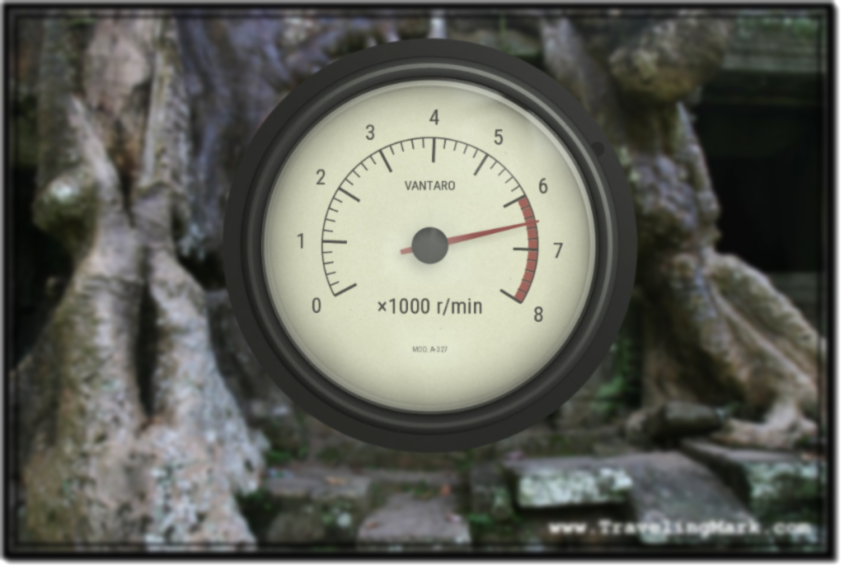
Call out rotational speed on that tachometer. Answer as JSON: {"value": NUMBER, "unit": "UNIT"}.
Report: {"value": 6500, "unit": "rpm"}
